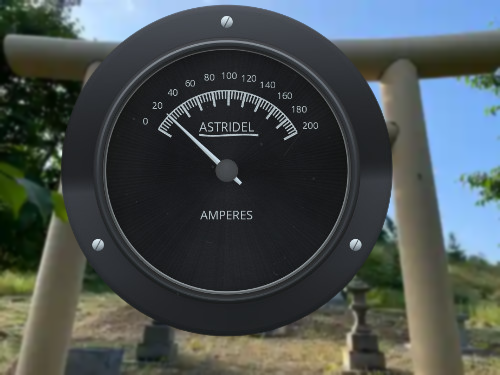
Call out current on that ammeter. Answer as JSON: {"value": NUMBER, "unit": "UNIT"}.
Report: {"value": 20, "unit": "A"}
